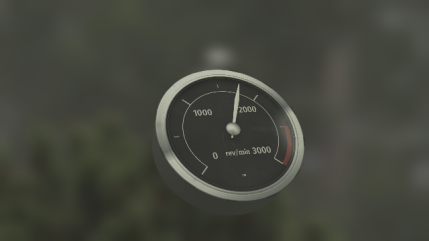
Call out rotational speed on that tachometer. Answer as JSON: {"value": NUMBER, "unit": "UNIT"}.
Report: {"value": 1750, "unit": "rpm"}
